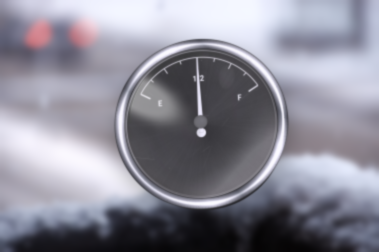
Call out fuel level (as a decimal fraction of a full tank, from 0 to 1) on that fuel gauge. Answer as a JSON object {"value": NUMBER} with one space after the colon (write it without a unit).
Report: {"value": 0.5}
